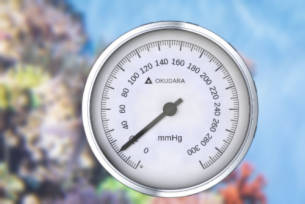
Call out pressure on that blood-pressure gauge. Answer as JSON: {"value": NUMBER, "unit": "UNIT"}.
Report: {"value": 20, "unit": "mmHg"}
